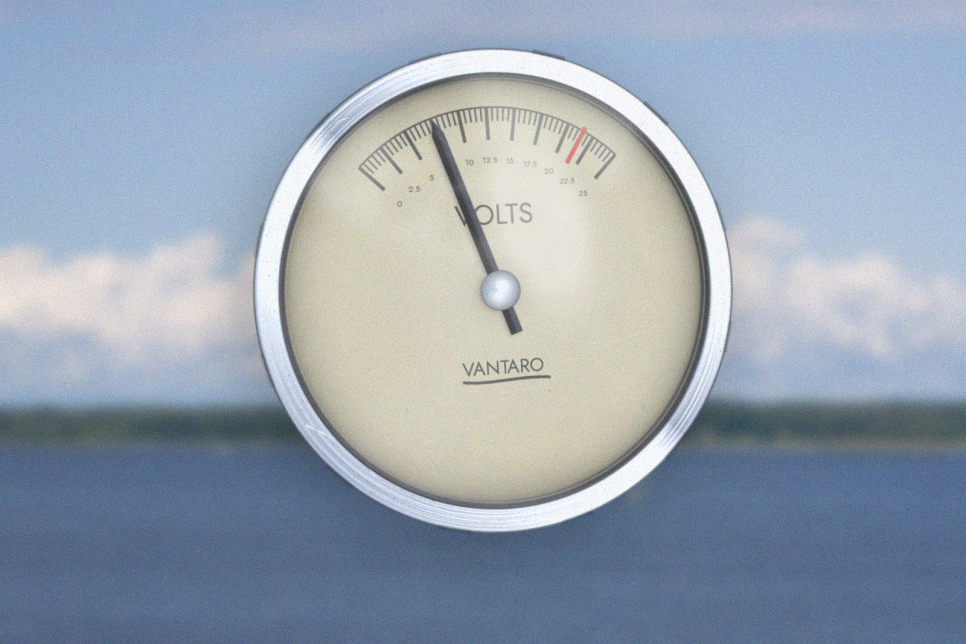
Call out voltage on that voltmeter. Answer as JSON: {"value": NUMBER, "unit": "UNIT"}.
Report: {"value": 7.5, "unit": "V"}
